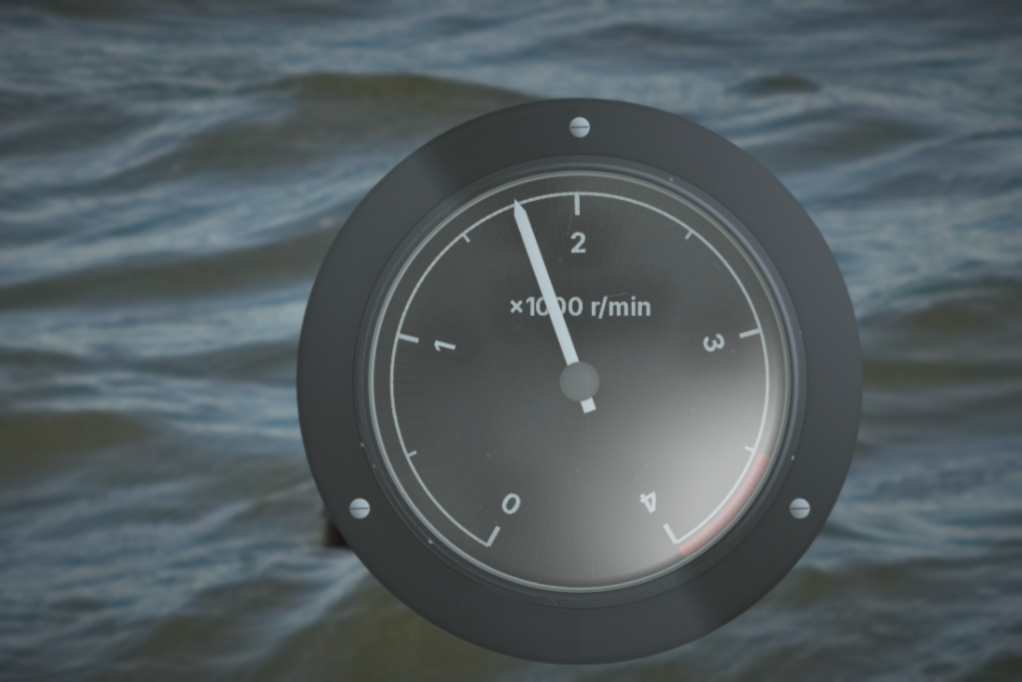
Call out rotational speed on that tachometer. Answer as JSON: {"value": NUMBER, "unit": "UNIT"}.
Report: {"value": 1750, "unit": "rpm"}
